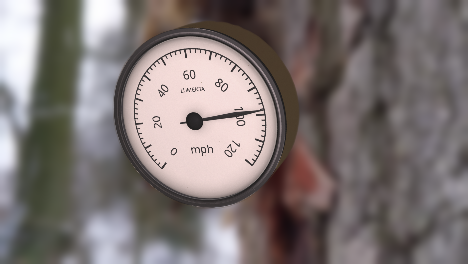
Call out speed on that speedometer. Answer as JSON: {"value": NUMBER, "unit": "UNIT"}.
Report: {"value": 98, "unit": "mph"}
